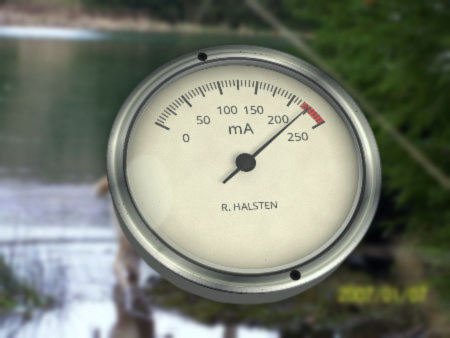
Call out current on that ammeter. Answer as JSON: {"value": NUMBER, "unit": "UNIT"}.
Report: {"value": 225, "unit": "mA"}
